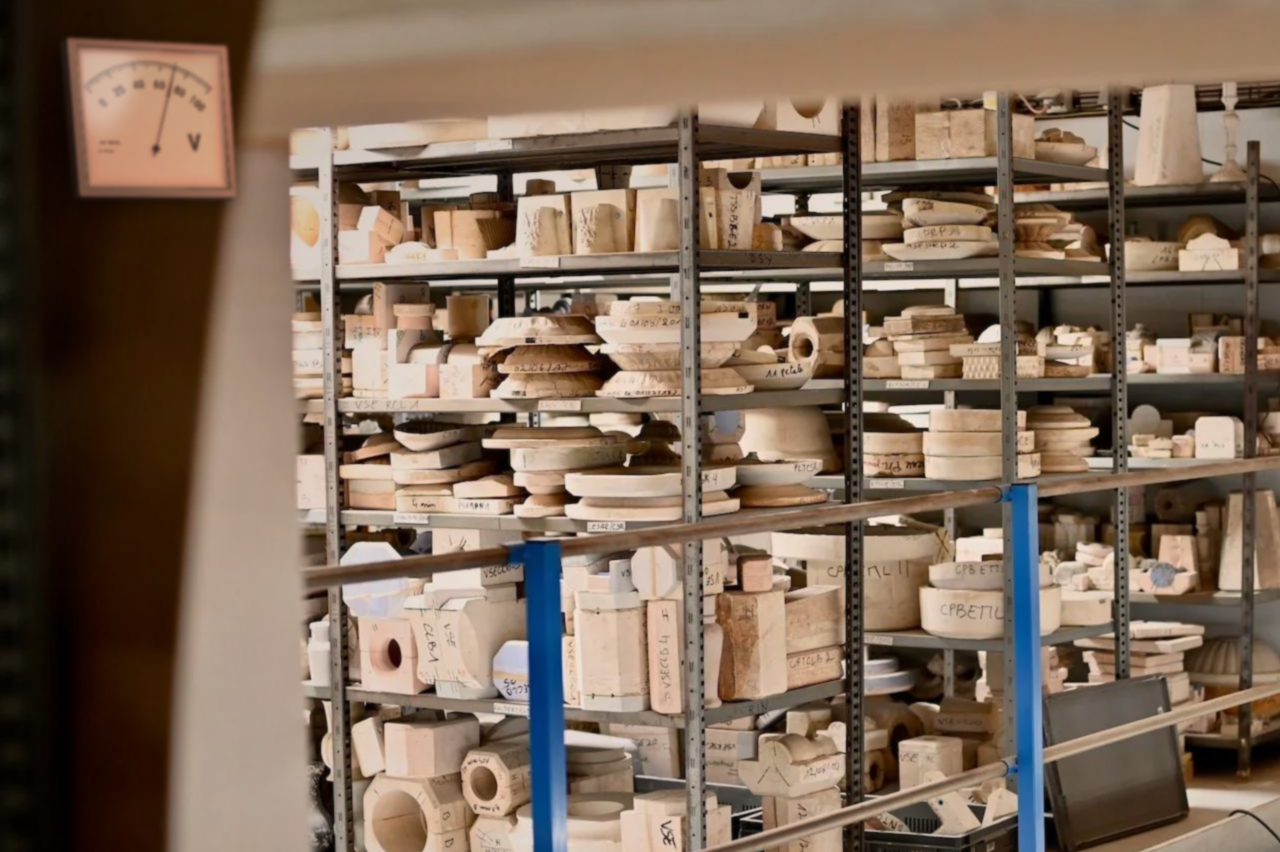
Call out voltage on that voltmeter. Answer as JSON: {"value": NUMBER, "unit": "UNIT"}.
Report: {"value": 70, "unit": "V"}
